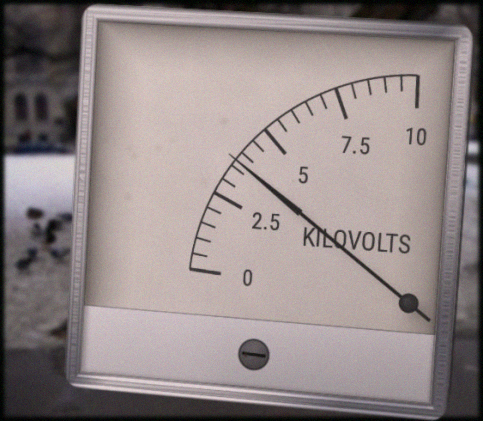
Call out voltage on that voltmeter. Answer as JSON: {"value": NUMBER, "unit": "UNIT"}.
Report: {"value": 3.75, "unit": "kV"}
